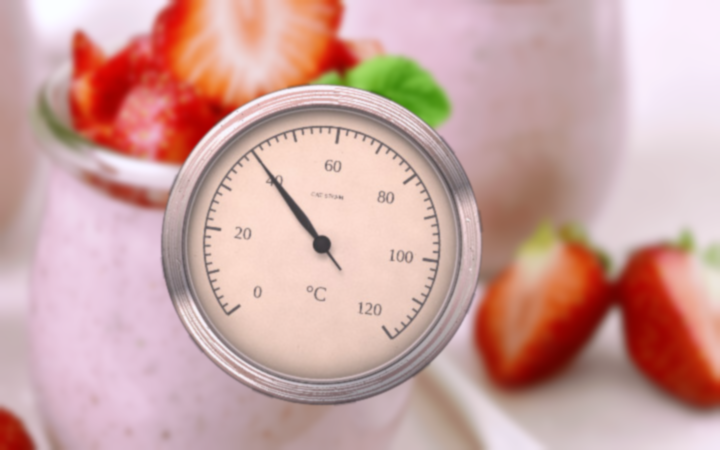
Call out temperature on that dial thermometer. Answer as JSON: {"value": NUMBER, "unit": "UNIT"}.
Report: {"value": 40, "unit": "°C"}
